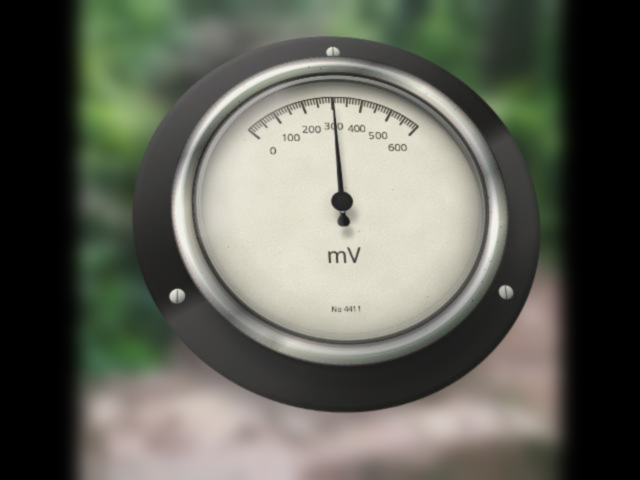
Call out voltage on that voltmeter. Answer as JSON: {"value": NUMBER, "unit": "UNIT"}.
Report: {"value": 300, "unit": "mV"}
